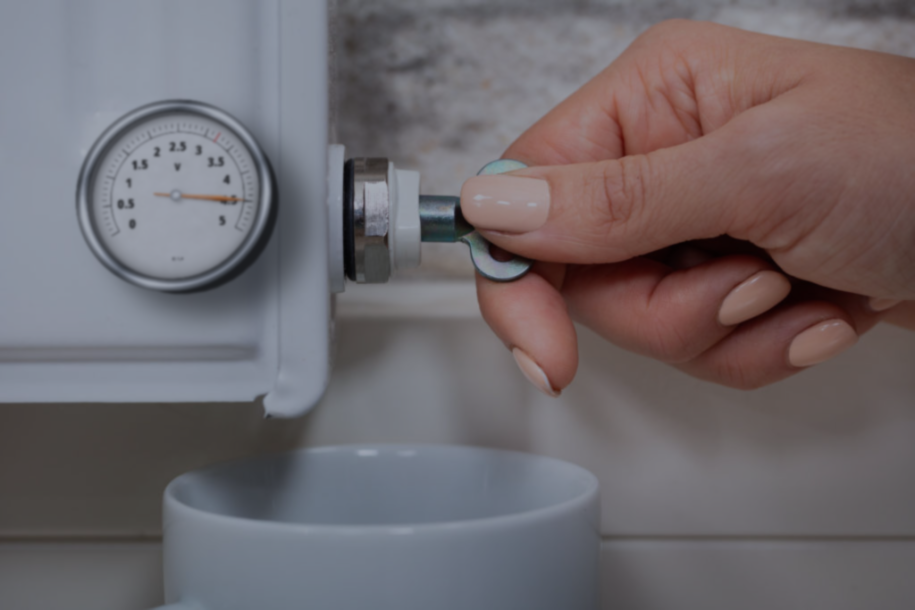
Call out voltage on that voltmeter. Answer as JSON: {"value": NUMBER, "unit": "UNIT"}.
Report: {"value": 4.5, "unit": "V"}
